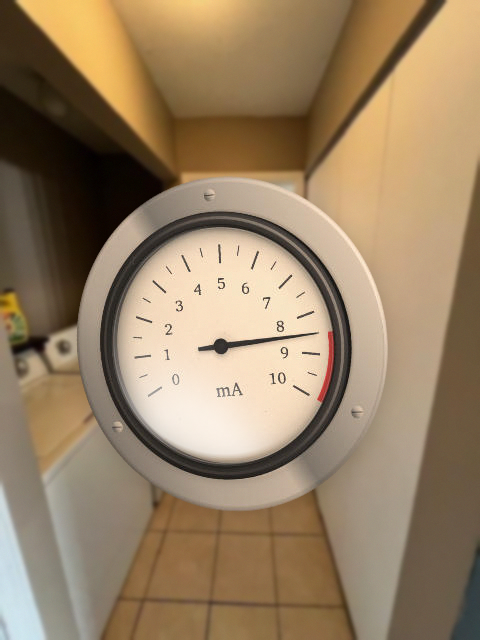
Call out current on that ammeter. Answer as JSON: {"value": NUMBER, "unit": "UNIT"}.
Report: {"value": 8.5, "unit": "mA"}
